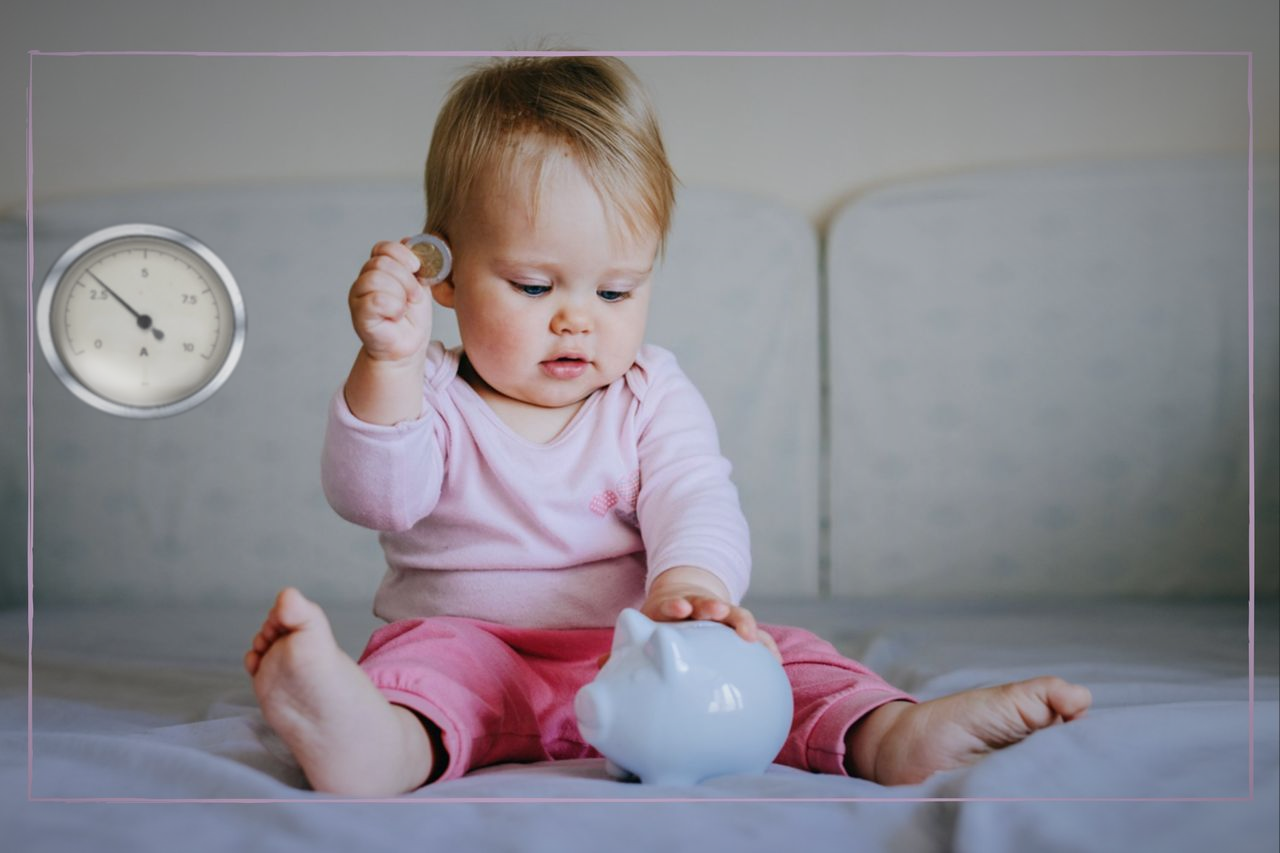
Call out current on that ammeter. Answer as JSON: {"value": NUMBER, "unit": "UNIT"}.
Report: {"value": 3, "unit": "A"}
